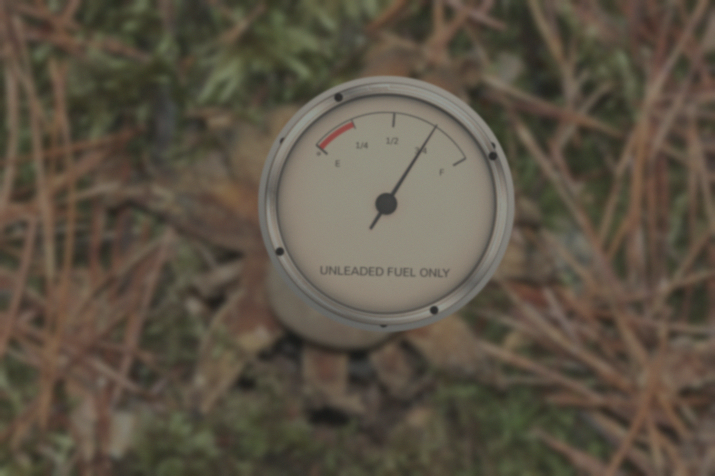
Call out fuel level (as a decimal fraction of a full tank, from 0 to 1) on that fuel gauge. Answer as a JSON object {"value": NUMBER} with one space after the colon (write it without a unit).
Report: {"value": 0.75}
